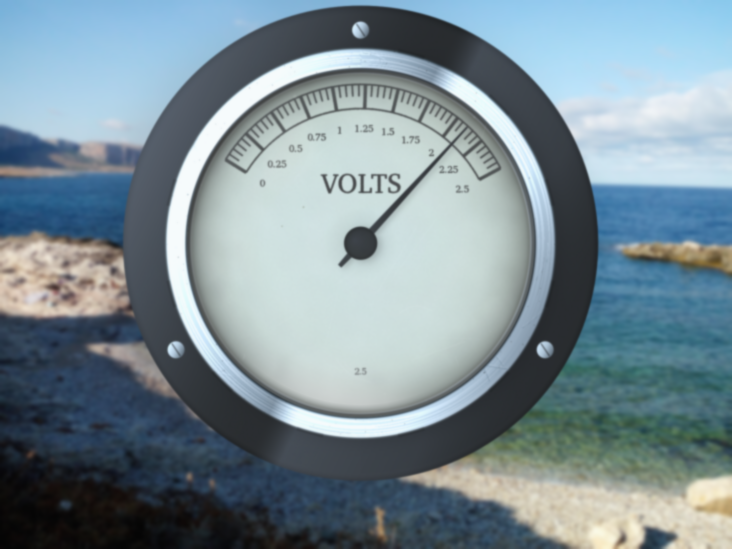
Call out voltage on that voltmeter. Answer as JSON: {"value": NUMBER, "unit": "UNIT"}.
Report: {"value": 2.1, "unit": "V"}
